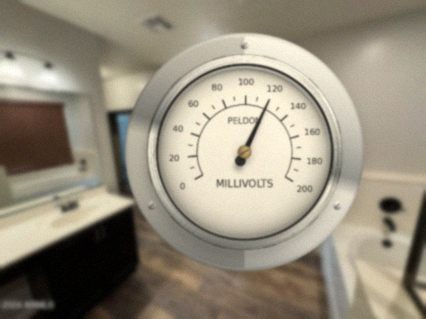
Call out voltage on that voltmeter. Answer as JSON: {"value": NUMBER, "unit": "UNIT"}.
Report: {"value": 120, "unit": "mV"}
